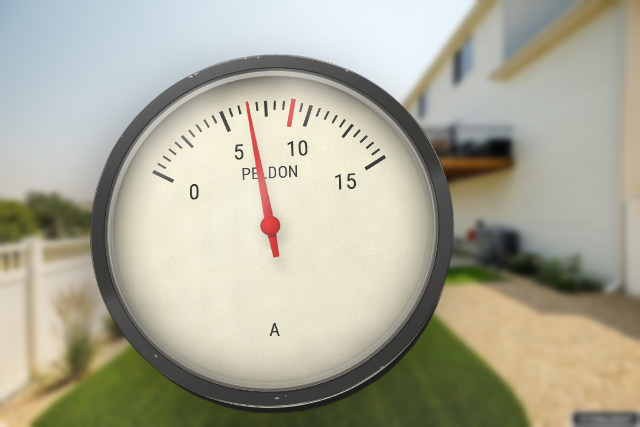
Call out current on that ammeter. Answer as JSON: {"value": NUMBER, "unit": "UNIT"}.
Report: {"value": 6.5, "unit": "A"}
